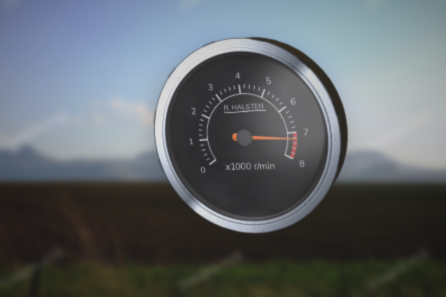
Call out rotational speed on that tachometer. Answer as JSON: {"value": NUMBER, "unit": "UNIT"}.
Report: {"value": 7200, "unit": "rpm"}
